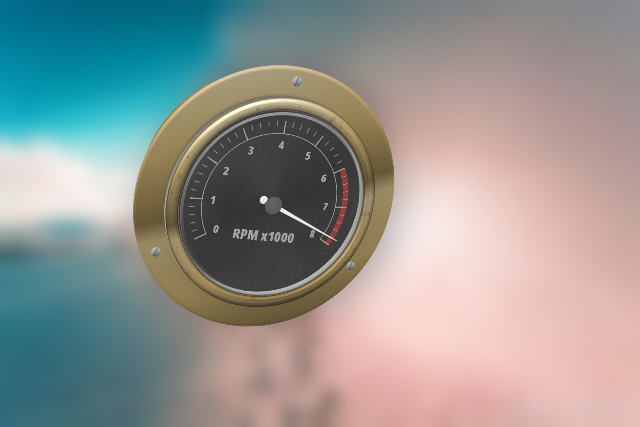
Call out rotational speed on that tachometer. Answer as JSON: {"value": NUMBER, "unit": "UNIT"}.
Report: {"value": 7800, "unit": "rpm"}
